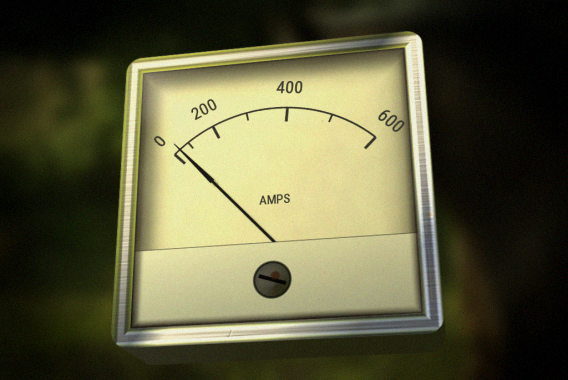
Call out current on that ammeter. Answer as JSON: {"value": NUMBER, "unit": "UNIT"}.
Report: {"value": 50, "unit": "A"}
